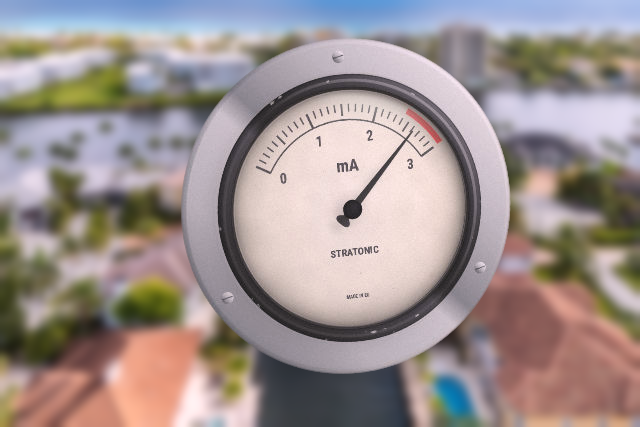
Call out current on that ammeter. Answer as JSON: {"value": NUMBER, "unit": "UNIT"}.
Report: {"value": 2.6, "unit": "mA"}
